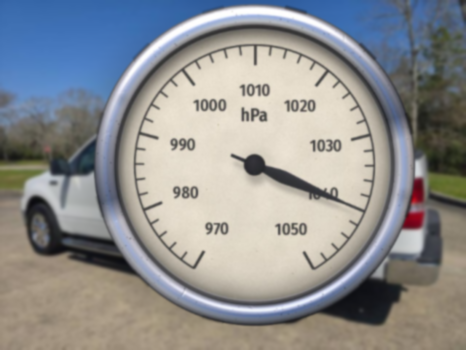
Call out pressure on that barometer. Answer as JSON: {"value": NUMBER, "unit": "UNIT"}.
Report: {"value": 1040, "unit": "hPa"}
